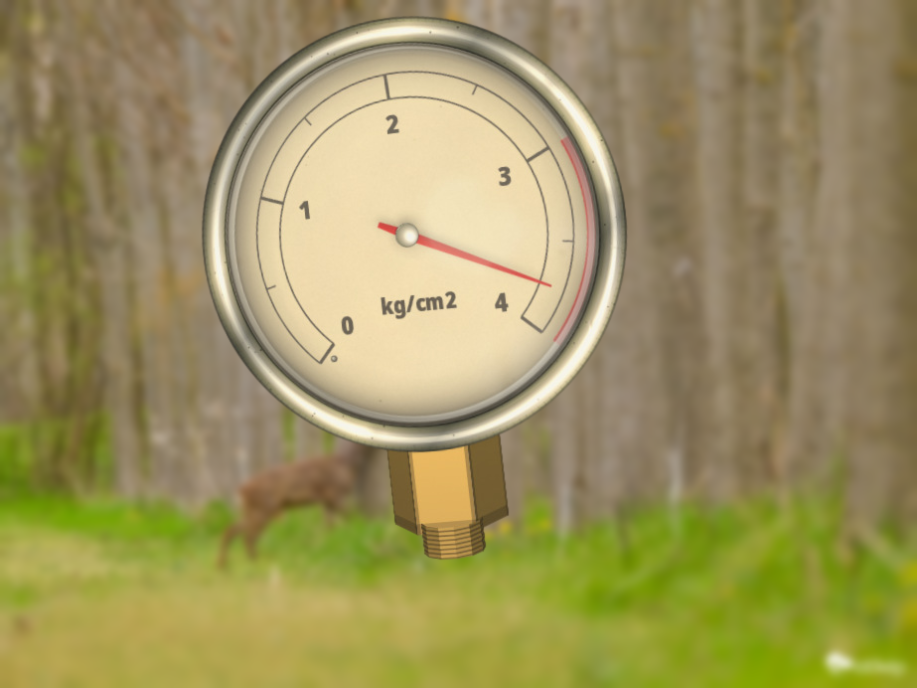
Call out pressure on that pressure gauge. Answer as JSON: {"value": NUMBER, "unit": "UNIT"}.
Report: {"value": 3.75, "unit": "kg/cm²"}
